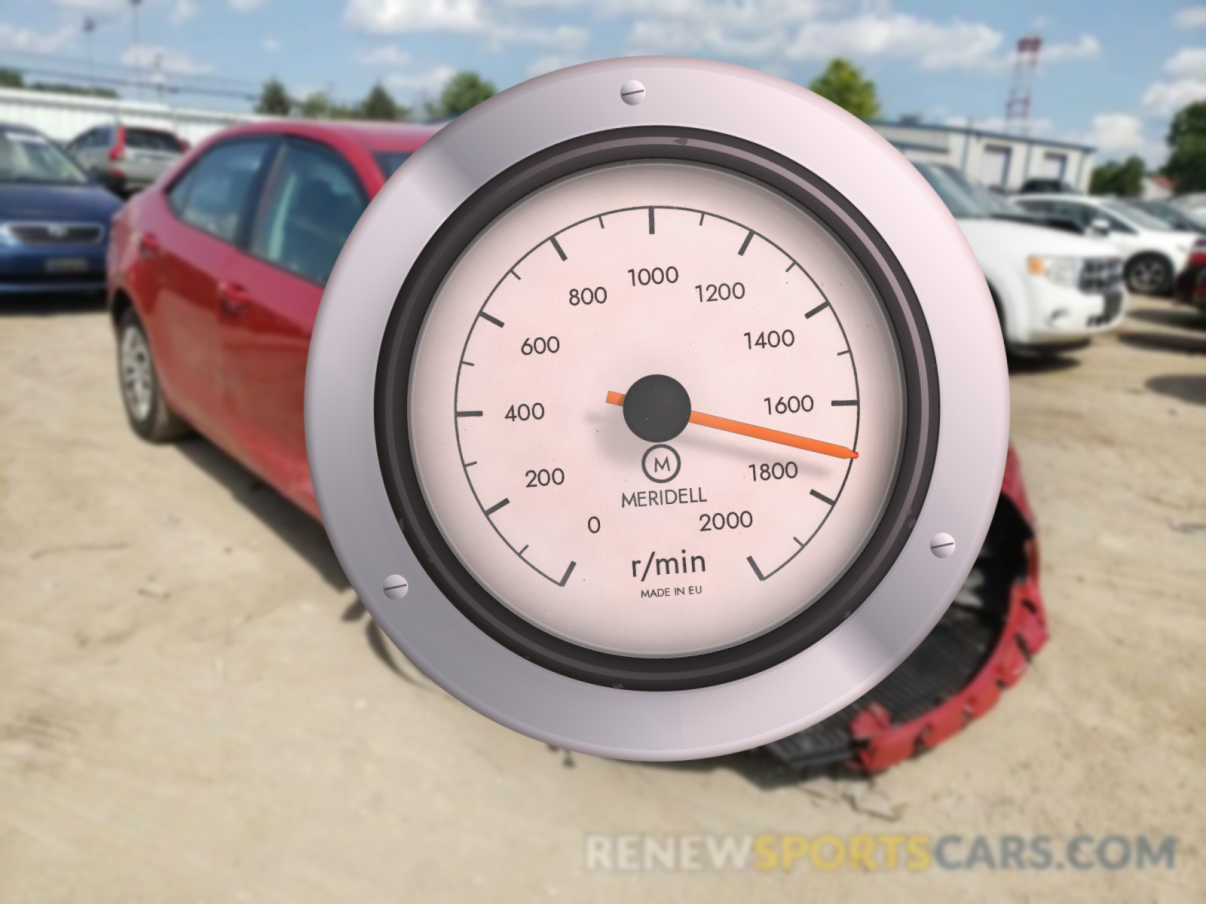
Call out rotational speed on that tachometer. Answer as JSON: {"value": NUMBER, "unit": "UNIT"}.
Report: {"value": 1700, "unit": "rpm"}
